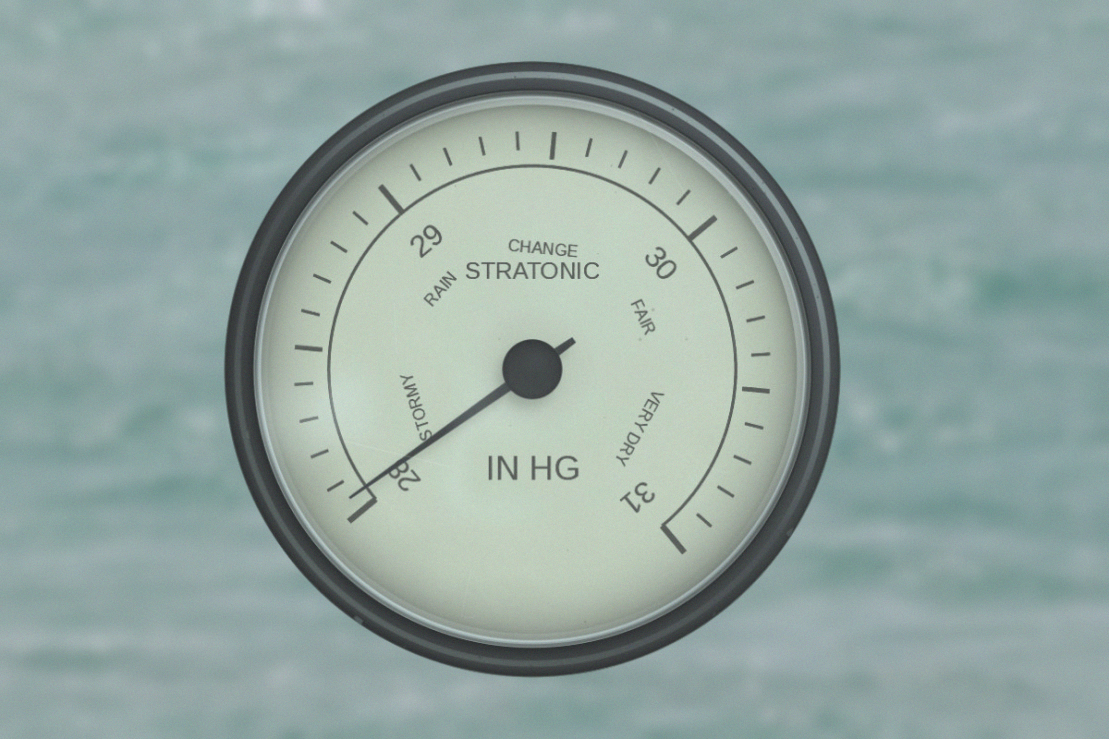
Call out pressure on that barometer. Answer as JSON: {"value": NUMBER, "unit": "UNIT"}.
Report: {"value": 28.05, "unit": "inHg"}
